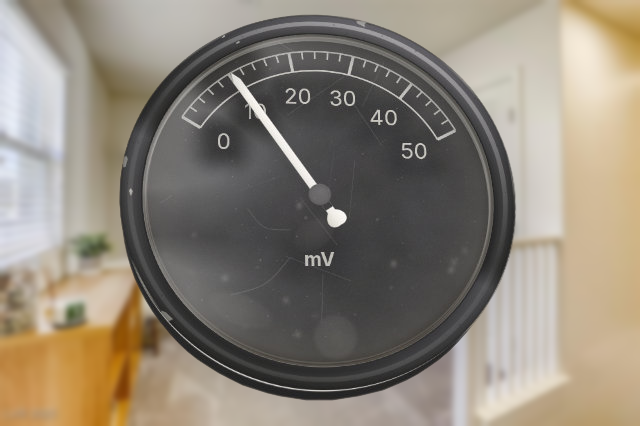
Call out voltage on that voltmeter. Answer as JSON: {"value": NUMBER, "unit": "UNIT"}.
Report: {"value": 10, "unit": "mV"}
